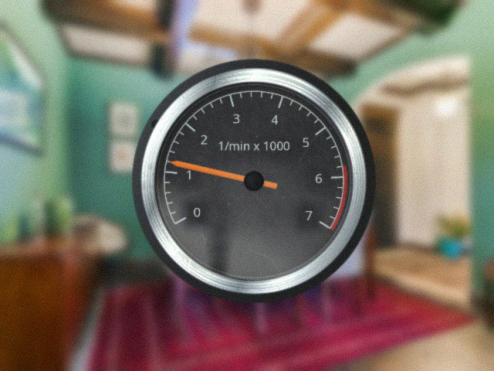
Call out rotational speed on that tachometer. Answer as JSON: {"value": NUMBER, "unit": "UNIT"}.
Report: {"value": 1200, "unit": "rpm"}
